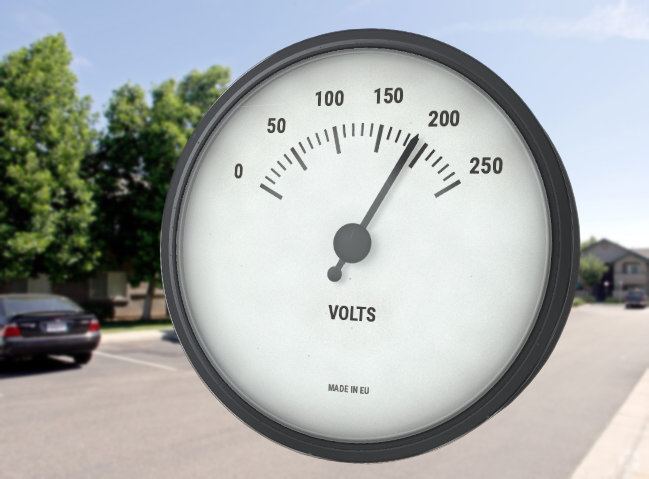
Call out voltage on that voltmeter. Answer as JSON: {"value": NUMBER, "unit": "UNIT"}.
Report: {"value": 190, "unit": "V"}
